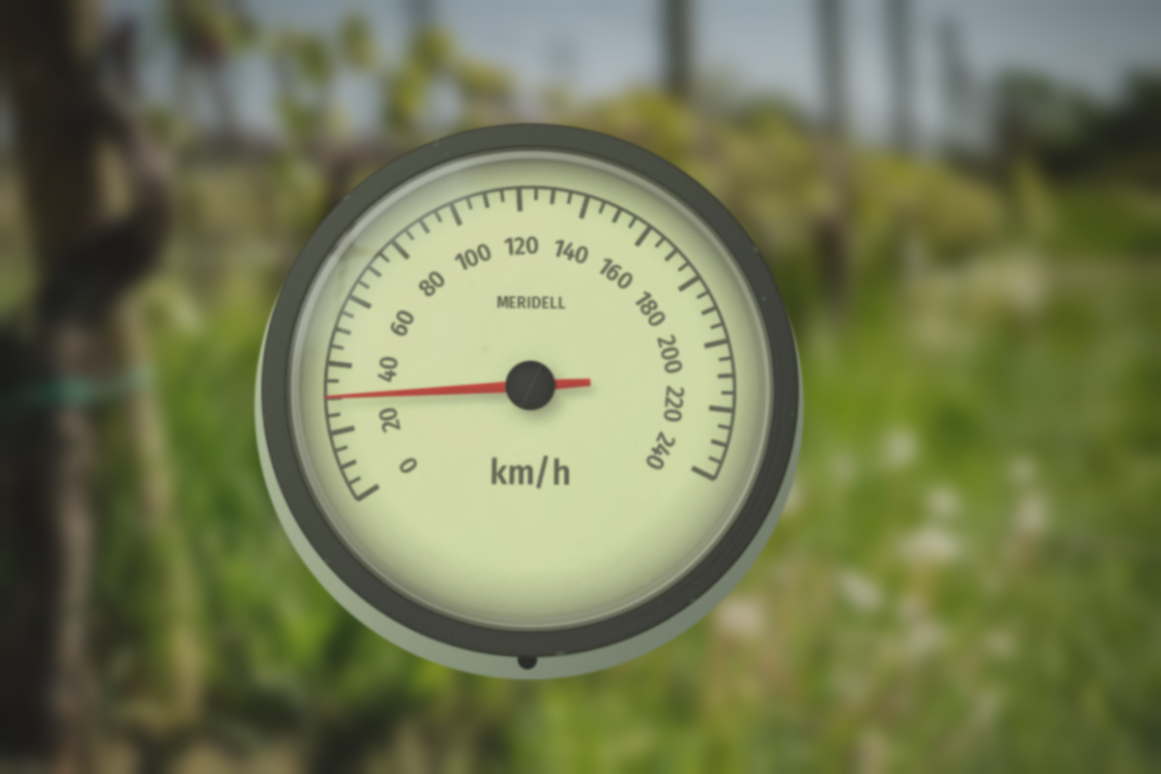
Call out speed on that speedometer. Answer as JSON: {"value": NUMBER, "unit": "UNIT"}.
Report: {"value": 30, "unit": "km/h"}
